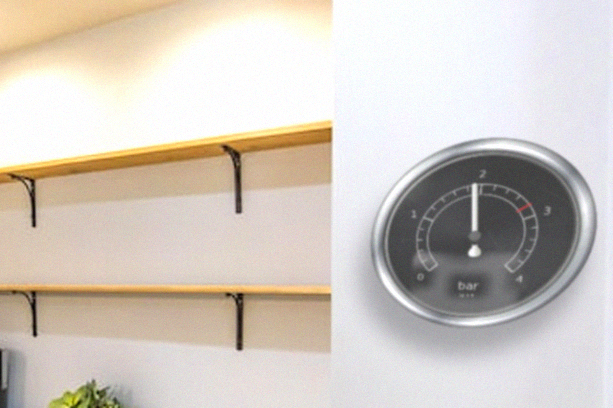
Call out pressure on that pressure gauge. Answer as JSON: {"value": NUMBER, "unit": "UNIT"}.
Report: {"value": 1.9, "unit": "bar"}
